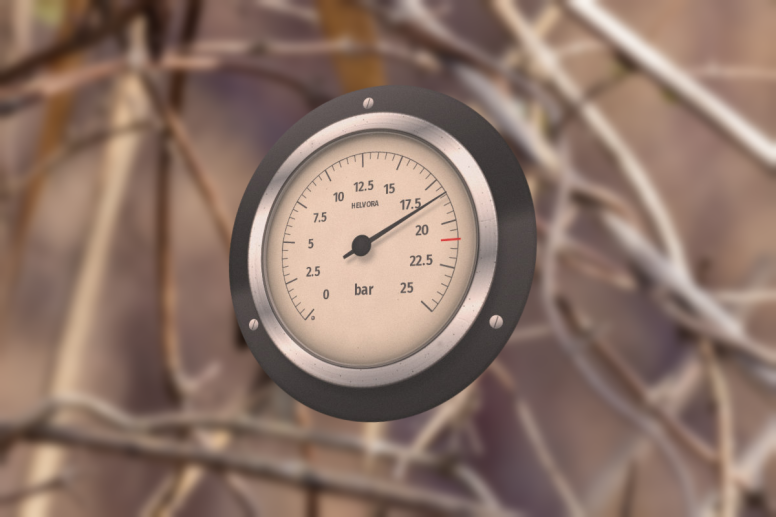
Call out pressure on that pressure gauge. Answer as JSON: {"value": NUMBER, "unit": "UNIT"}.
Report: {"value": 18.5, "unit": "bar"}
